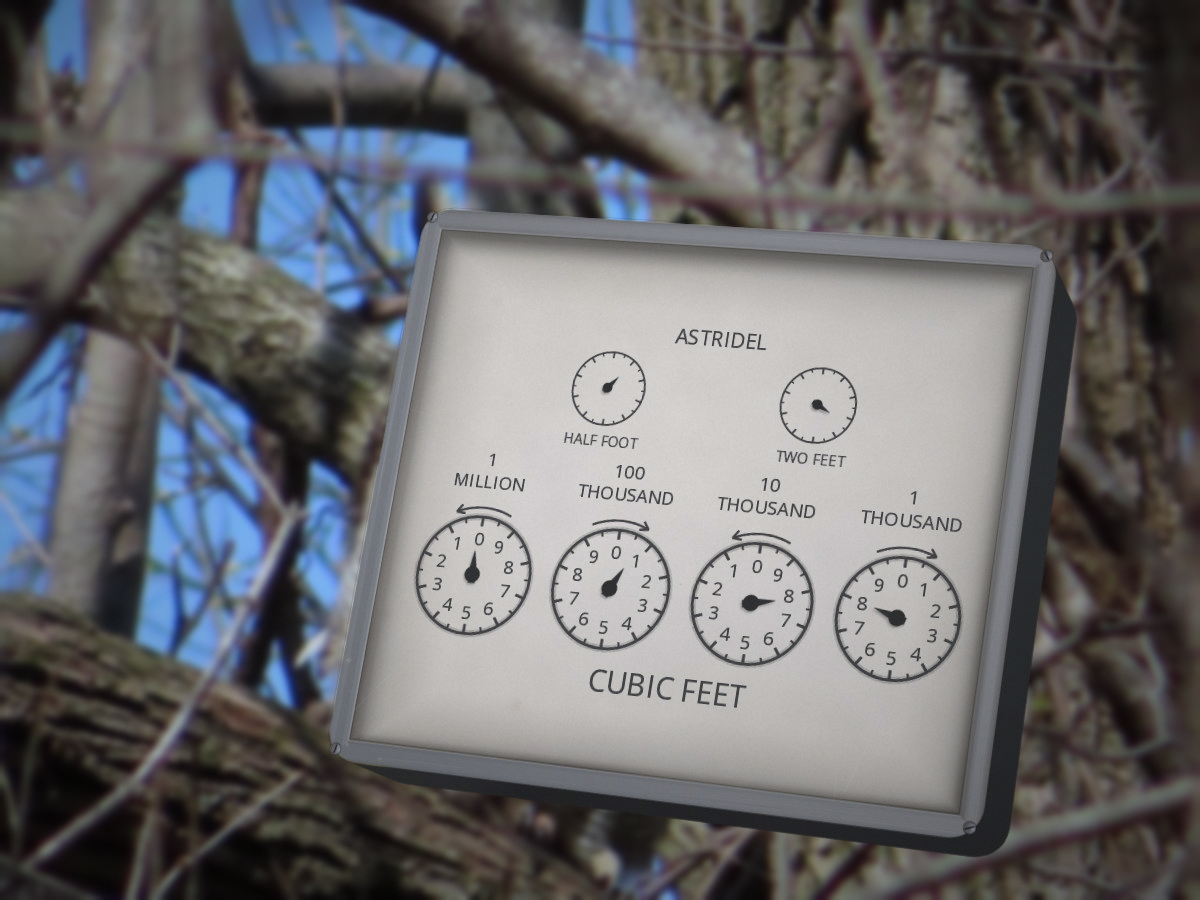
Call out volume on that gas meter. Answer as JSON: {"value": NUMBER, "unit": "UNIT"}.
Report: {"value": 7800, "unit": "ft³"}
